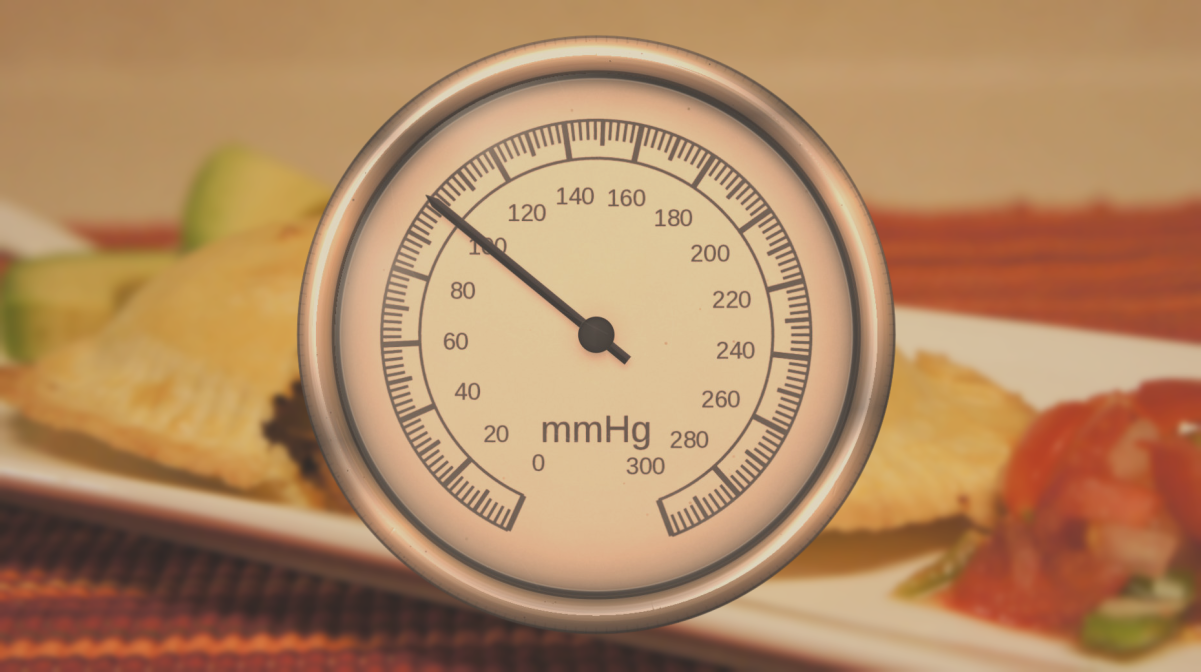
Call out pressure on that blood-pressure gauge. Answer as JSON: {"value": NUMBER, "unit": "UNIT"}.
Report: {"value": 100, "unit": "mmHg"}
